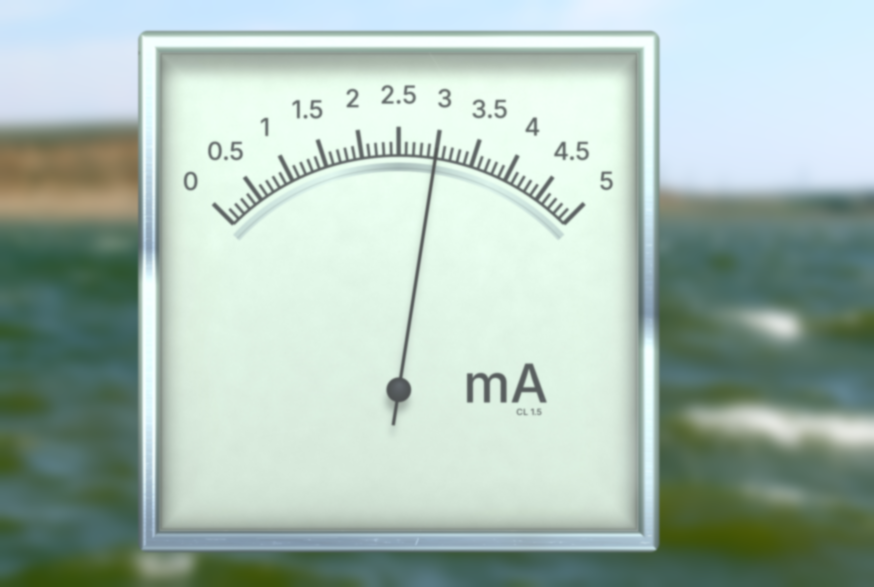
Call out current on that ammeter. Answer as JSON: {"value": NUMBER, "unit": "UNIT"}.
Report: {"value": 3, "unit": "mA"}
